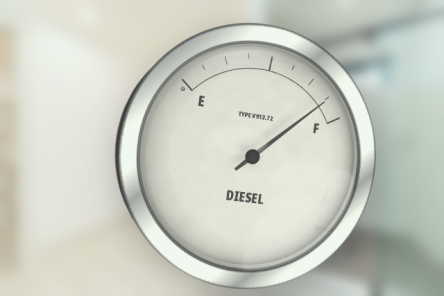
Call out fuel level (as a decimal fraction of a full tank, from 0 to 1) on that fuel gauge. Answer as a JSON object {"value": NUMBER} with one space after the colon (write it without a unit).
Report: {"value": 0.875}
